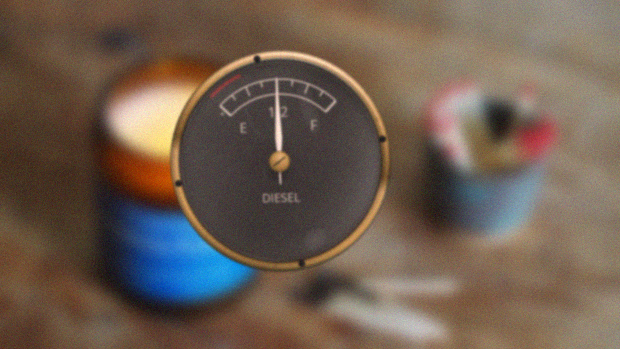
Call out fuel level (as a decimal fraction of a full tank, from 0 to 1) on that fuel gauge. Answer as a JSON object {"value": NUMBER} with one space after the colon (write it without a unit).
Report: {"value": 0.5}
